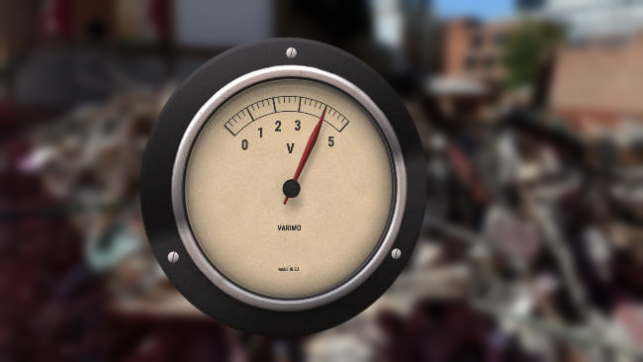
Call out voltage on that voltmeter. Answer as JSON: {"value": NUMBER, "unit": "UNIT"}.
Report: {"value": 4, "unit": "V"}
